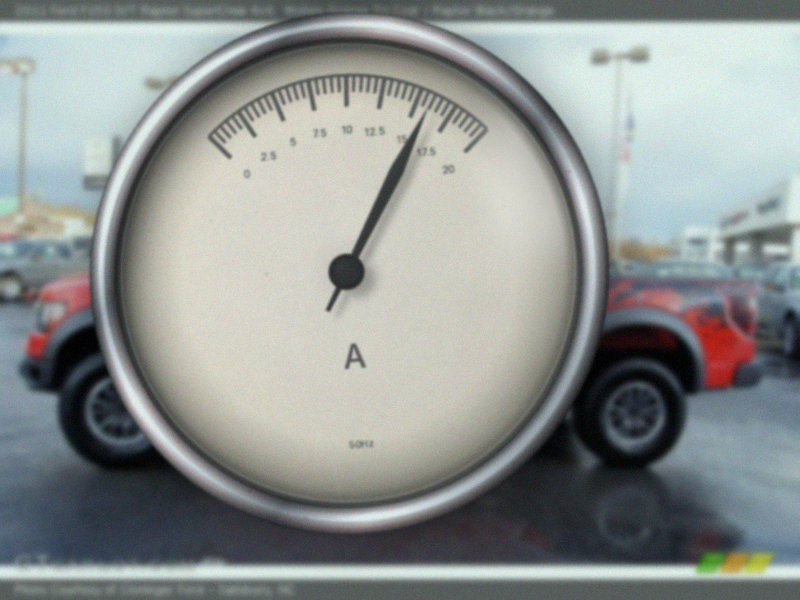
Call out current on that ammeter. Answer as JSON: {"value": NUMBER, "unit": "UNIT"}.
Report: {"value": 16, "unit": "A"}
